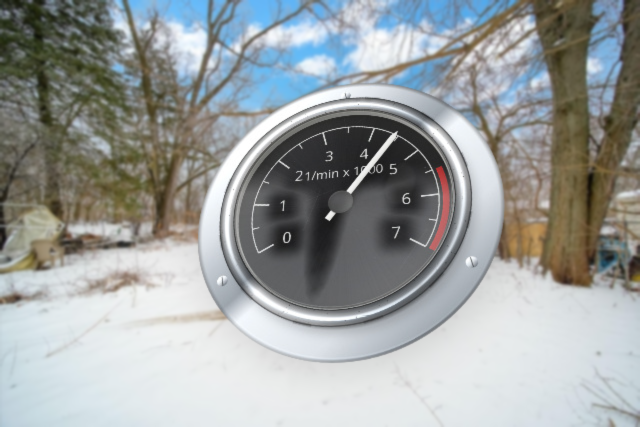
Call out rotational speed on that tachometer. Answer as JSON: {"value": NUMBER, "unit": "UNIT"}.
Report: {"value": 4500, "unit": "rpm"}
